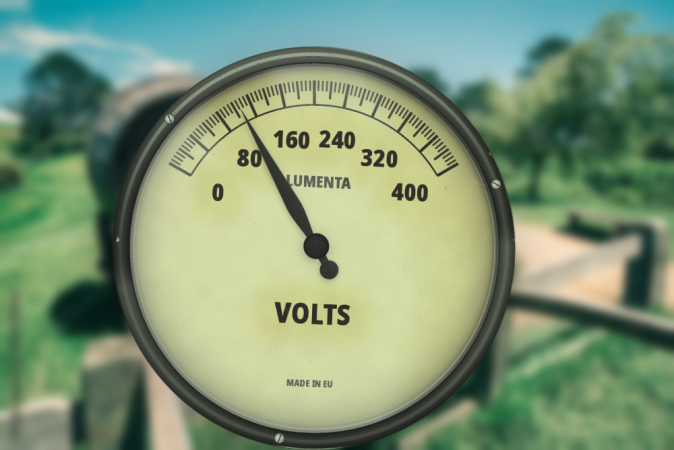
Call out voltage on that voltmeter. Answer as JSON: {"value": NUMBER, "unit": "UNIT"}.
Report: {"value": 105, "unit": "V"}
